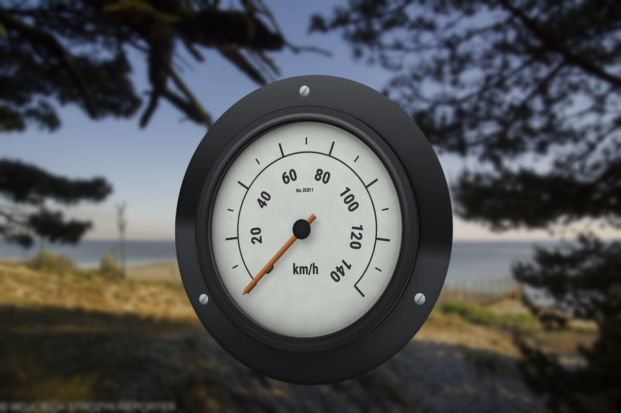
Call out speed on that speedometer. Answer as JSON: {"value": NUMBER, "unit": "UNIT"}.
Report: {"value": 0, "unit": "km/h"}
